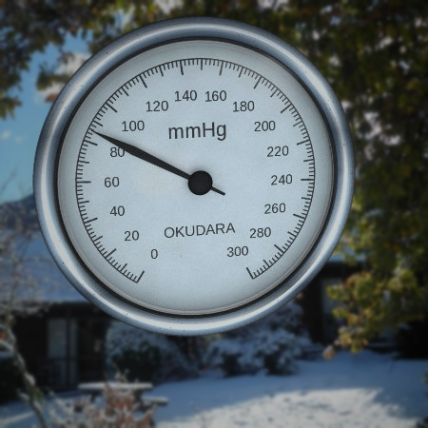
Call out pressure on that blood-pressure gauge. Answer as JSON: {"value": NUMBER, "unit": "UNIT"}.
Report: {"value": 86, "unit": "mmHg"}
